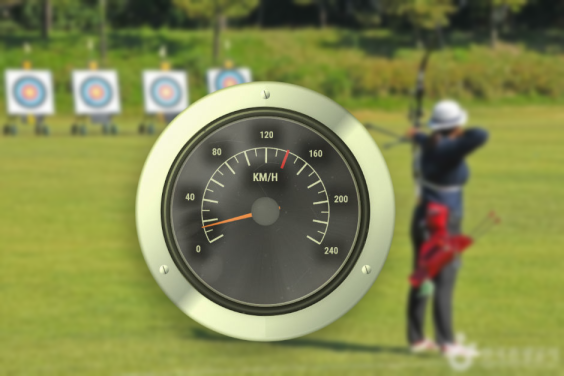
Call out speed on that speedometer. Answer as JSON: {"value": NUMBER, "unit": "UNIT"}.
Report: {"value": 15, "unit": "km/h"}
